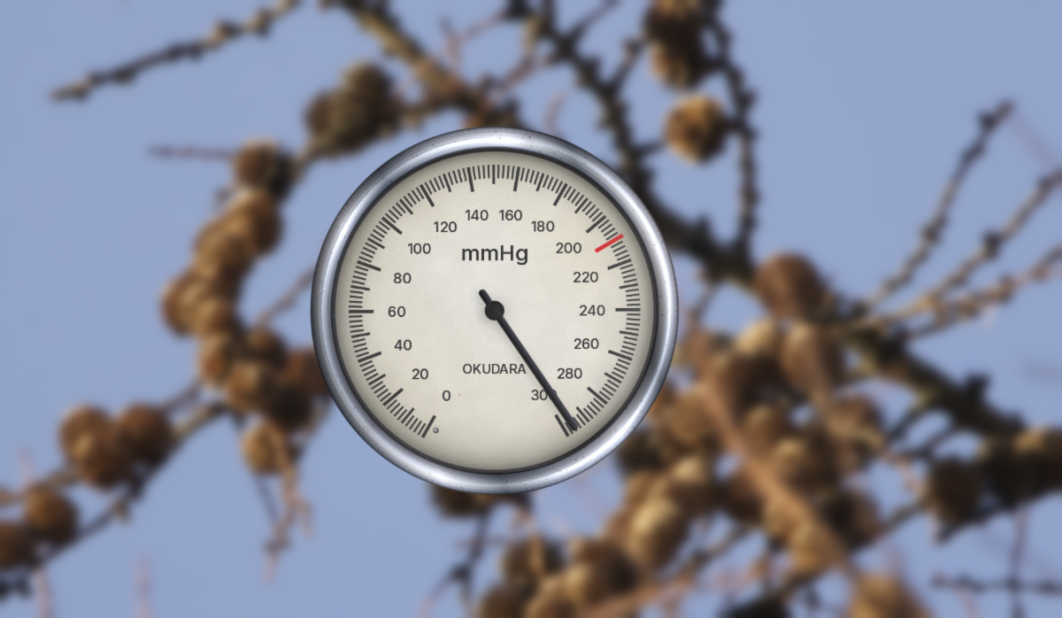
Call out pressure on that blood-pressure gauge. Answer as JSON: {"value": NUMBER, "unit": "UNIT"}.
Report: {"value": 296, "unit": "mmHg"}
